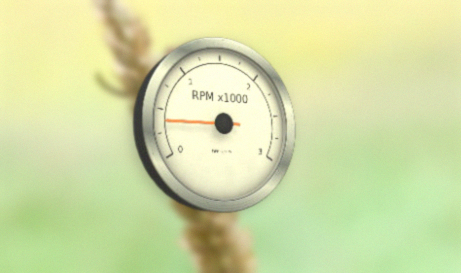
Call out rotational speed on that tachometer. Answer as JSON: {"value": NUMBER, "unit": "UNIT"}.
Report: {"value": 375, "unit": "rpm"}
